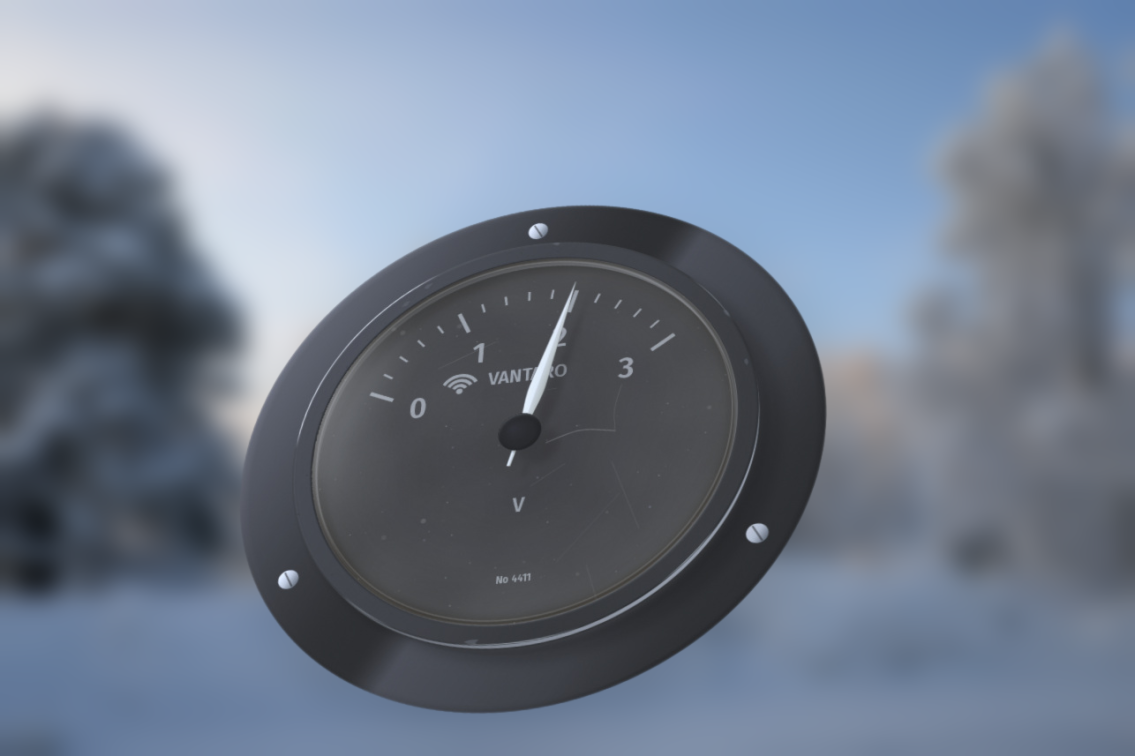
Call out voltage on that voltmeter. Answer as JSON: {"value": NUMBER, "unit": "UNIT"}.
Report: {"value": 2, "unit": "V"}
